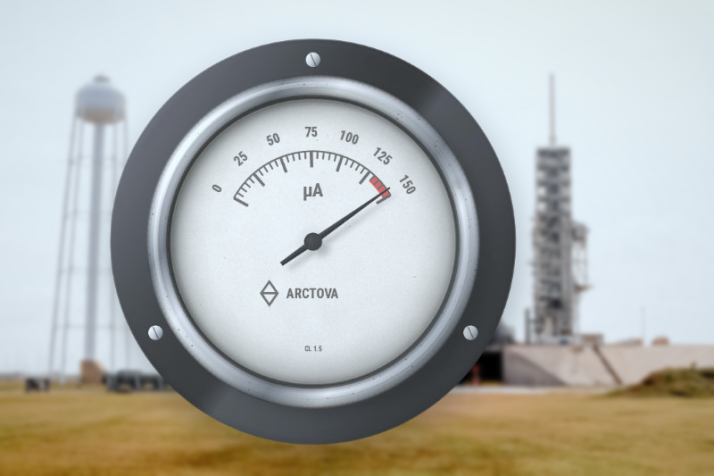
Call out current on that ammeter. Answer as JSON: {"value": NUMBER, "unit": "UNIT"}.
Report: {"value": 145, "unit": "µA"}
